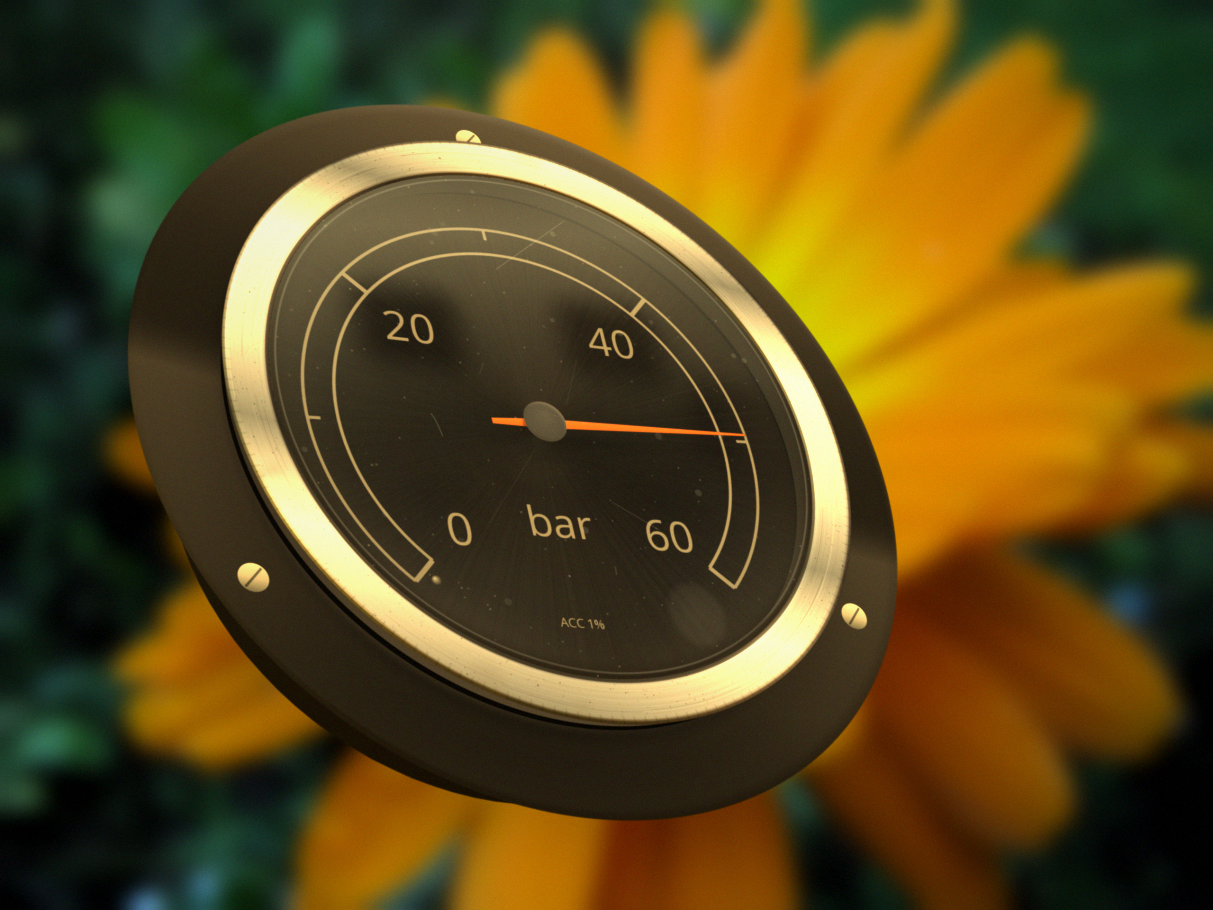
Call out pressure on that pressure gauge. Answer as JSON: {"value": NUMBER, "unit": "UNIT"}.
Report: {"value": 50, "unit": "bar"}
